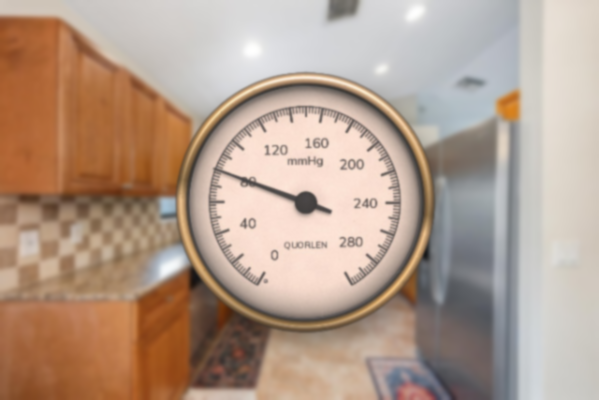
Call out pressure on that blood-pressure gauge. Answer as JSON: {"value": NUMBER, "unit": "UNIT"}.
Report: {"value": 80, "unit": "mmHg"}
